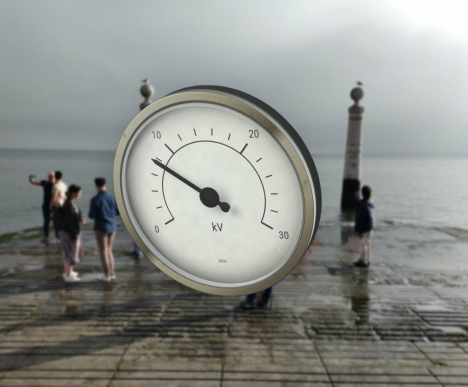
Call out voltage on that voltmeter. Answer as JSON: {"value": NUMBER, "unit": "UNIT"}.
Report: {"value": 8, "unit": "kV"}
